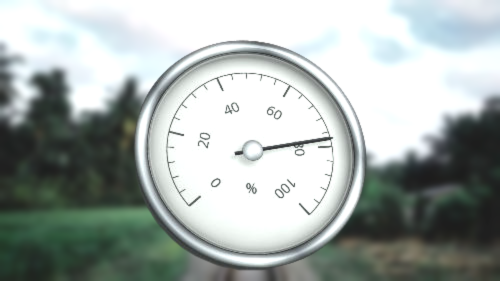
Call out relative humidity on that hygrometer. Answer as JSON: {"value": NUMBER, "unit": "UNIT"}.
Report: {"value": 78, "unit": "%"}
